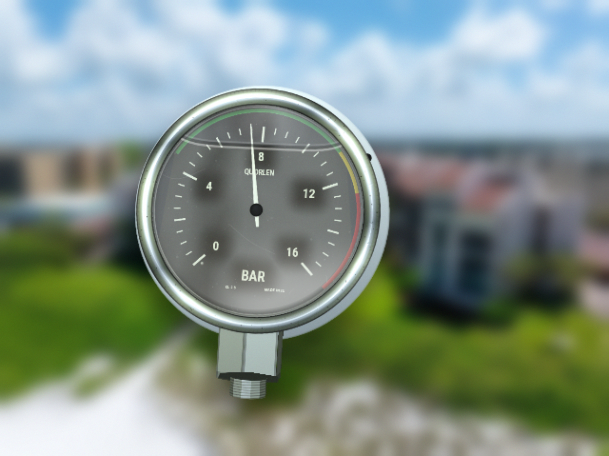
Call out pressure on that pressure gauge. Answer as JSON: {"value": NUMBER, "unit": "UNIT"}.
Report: {"value": 7.5, "unit": "bar"}
